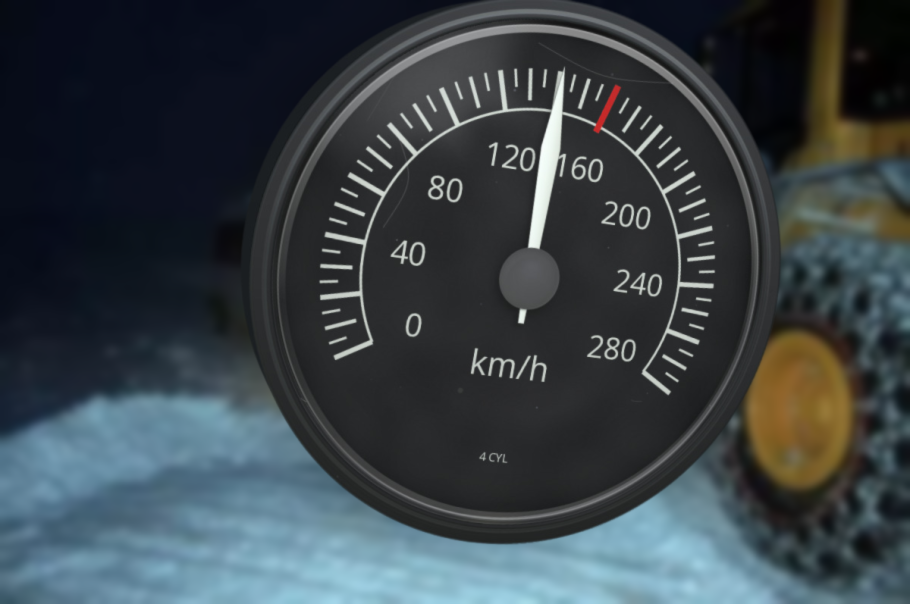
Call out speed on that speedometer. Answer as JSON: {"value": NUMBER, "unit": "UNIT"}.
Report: {"value": 140, "unit": "km/h"}
